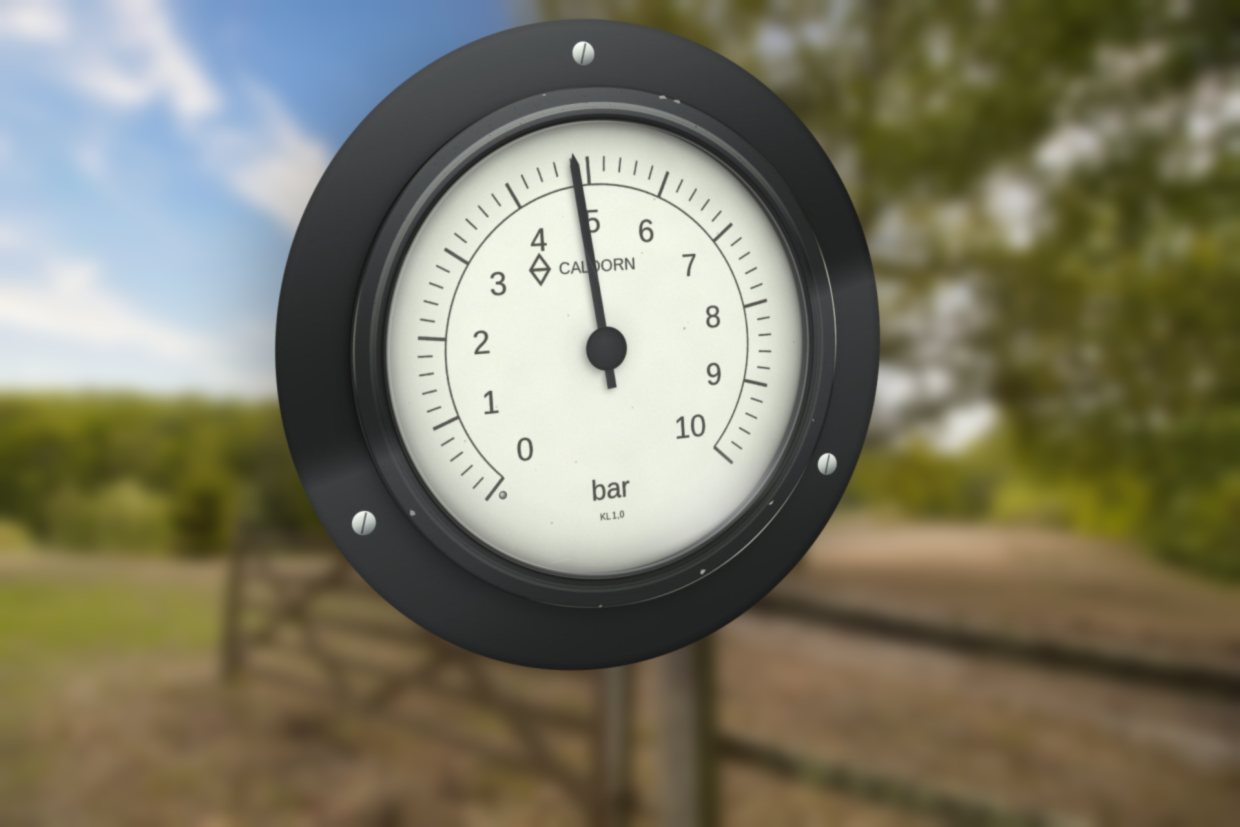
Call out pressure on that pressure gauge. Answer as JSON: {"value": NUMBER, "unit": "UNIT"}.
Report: {"value": 4.8, "unit": "bar"}
